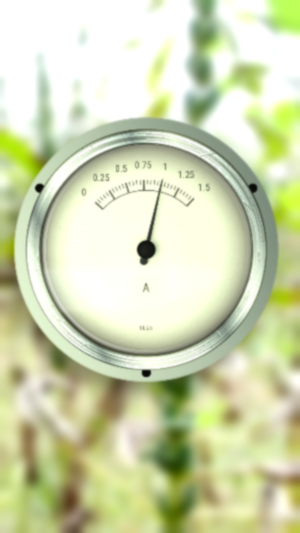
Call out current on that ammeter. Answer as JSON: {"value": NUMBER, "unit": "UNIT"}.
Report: {"value": 1, "unit": "A"}
